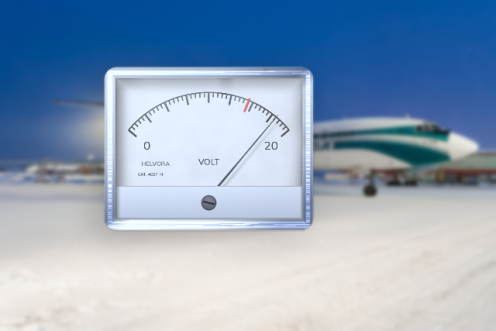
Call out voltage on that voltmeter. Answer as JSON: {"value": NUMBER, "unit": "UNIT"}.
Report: {"value": 18, "unit": "V"}
